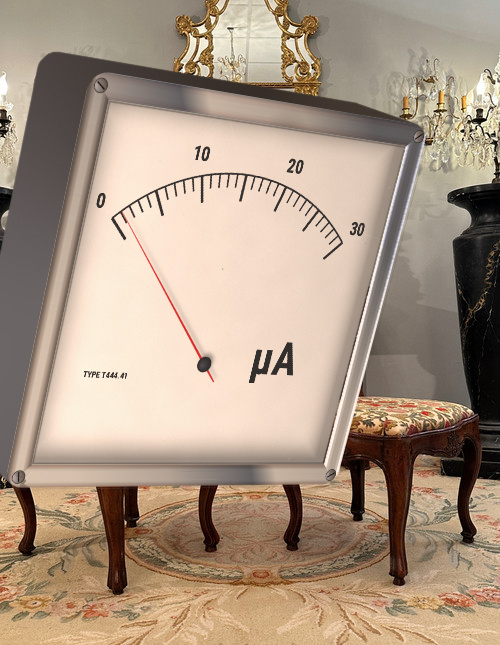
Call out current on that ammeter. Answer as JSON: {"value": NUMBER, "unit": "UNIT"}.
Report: {"value": 1, "unit": "µA"}
